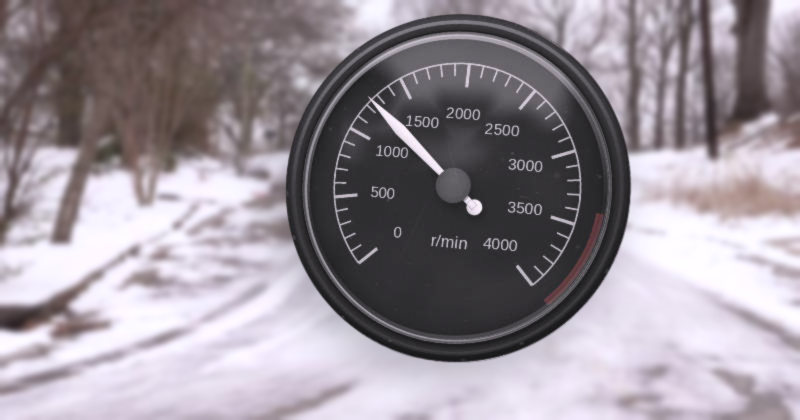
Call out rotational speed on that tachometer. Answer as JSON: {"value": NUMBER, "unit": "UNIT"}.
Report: {"value": 1250, "unit": "rpm"}
